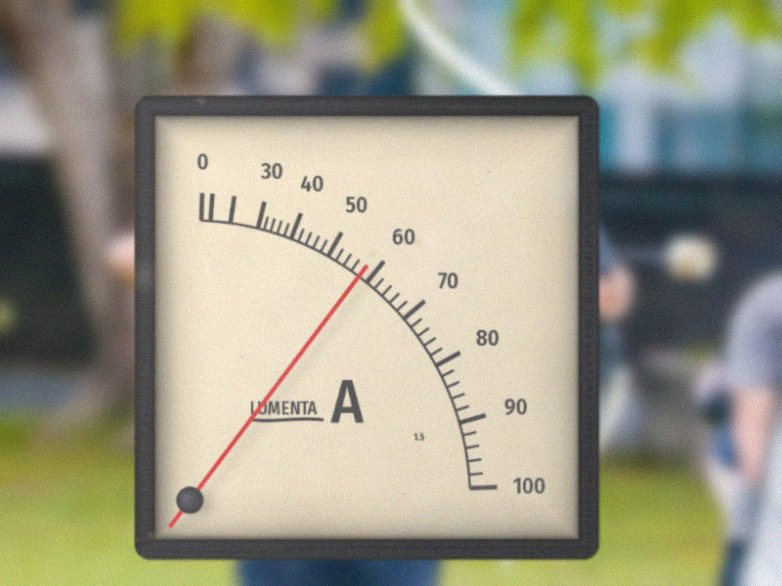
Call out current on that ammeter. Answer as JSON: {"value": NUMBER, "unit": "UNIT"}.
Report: {"value": 58, "unit": "A"}
